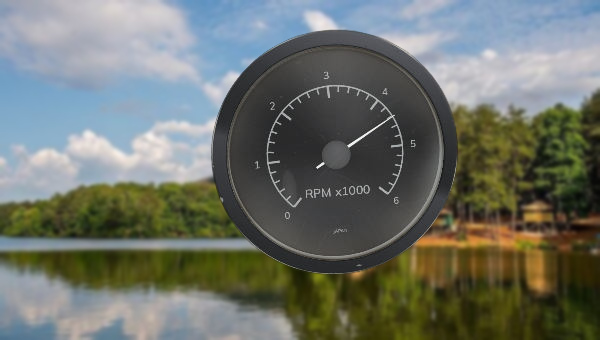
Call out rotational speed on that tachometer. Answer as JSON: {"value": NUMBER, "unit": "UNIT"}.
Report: {"value": 4400, "unit": "rpm"}
